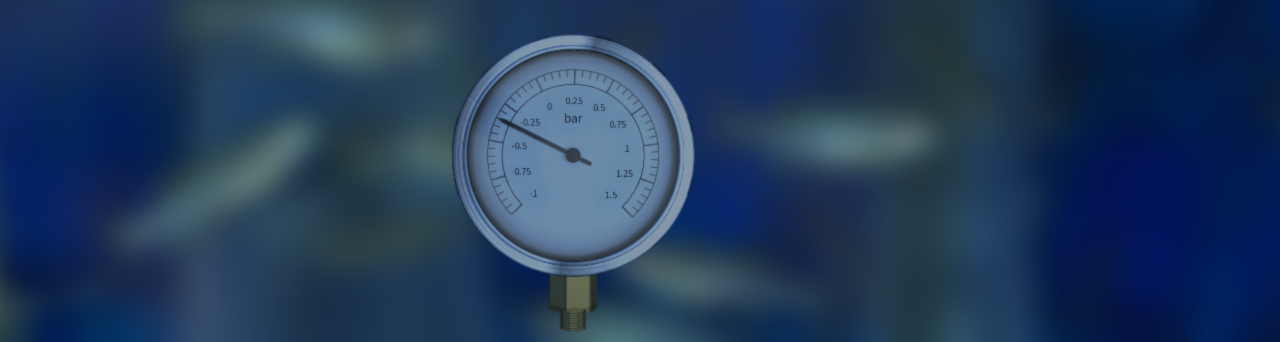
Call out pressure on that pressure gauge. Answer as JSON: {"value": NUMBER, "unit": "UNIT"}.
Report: {"value": -0.35, "unit": "bar"}
